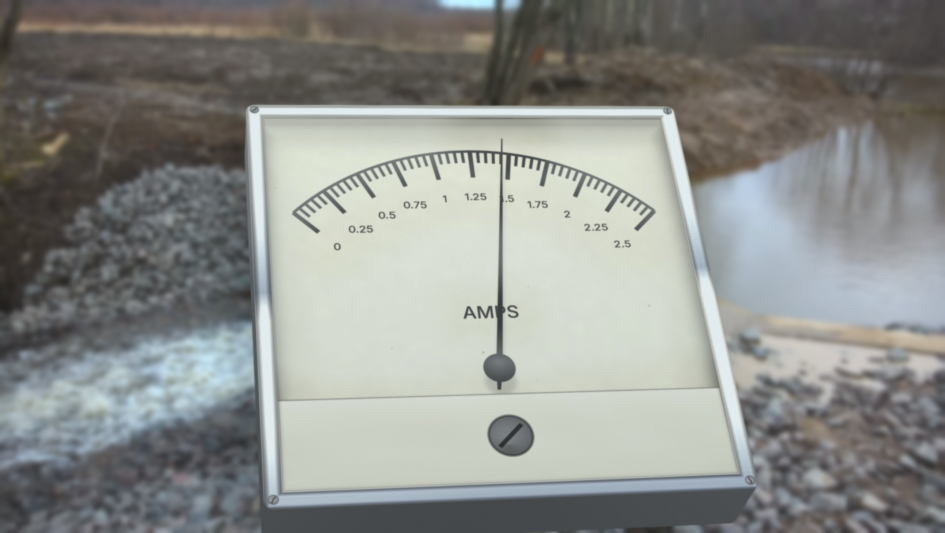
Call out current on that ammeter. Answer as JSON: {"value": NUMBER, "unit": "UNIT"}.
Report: {"value": 1.45, "unit": "A"}
